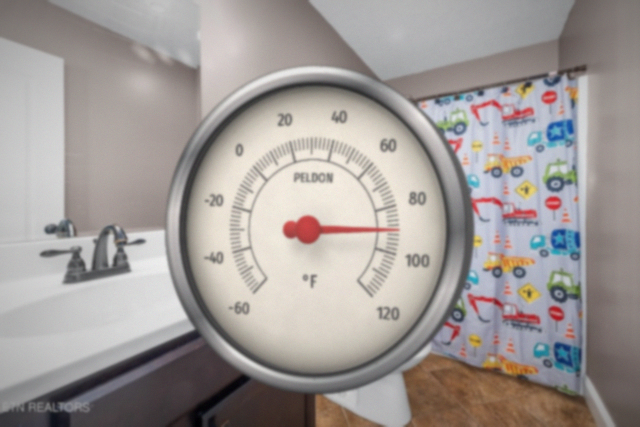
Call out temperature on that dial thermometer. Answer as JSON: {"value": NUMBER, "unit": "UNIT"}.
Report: {"value": 90, "unit": "°F"}
